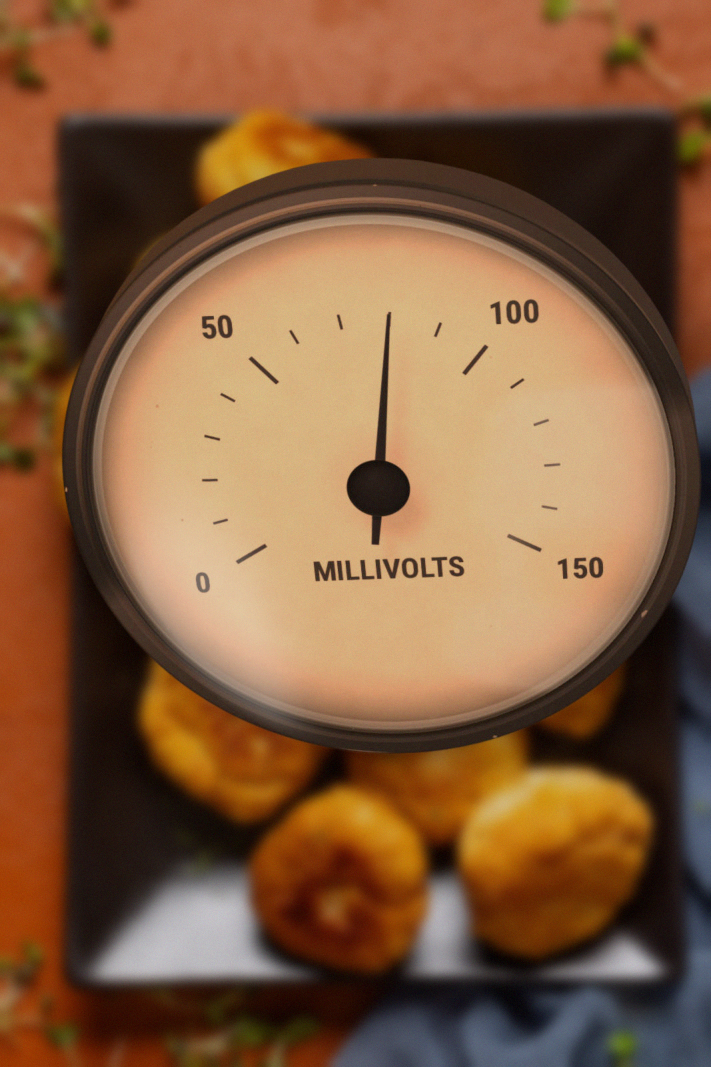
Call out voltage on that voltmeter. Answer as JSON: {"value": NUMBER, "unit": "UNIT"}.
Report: {"value": 80, "unit": "mV"}
